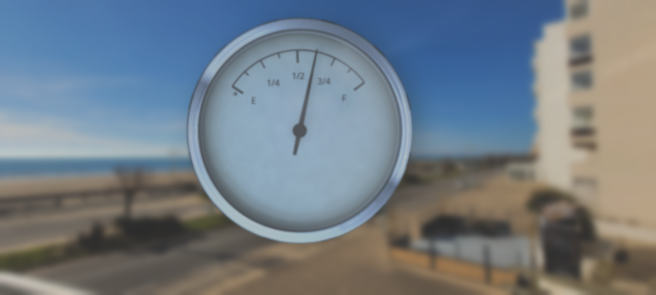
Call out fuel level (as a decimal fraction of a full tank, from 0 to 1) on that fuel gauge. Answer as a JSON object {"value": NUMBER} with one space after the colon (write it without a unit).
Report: {"value": 0.625}
